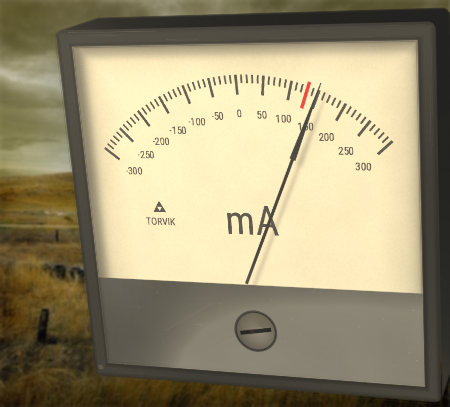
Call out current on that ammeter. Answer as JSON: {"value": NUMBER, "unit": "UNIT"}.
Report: {"value": 150, "unit": "mA"}
